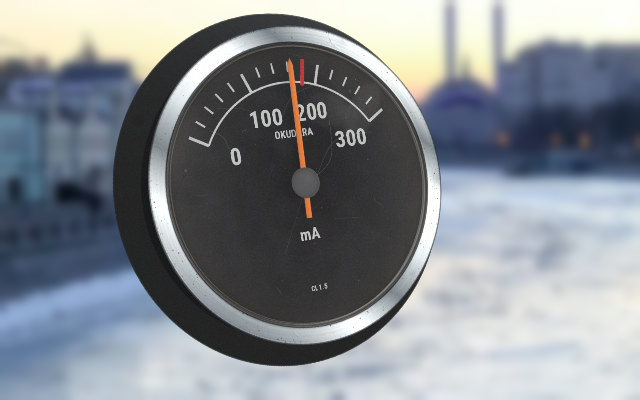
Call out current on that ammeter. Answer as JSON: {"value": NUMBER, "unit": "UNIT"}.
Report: {"value": 160, "unit": "mA"}
